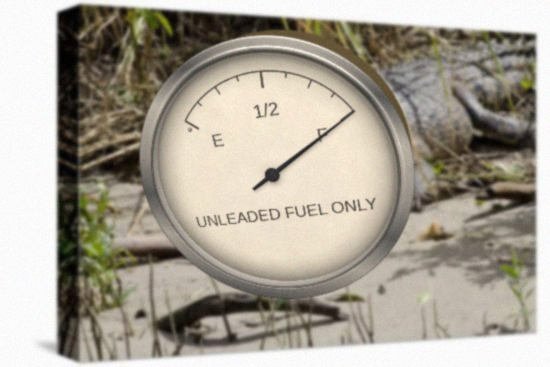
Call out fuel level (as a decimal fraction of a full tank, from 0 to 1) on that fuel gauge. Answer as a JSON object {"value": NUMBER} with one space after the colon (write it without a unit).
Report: {"value": 1}
